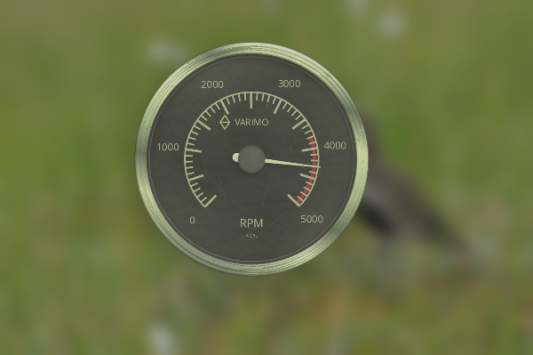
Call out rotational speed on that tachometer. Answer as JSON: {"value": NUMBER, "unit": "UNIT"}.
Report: {"value": 4300, "unit": "rpm"}
